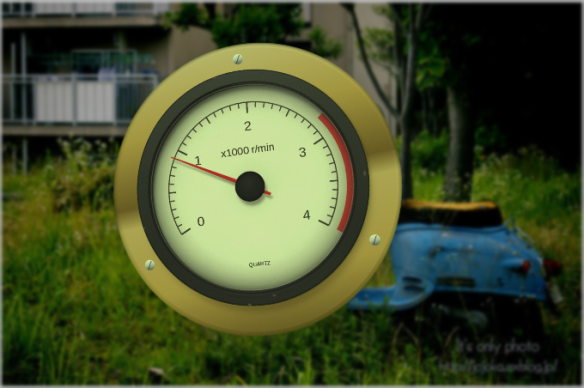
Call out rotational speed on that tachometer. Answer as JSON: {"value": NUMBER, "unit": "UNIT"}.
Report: {"value": 900, "unit": "rpm"}
